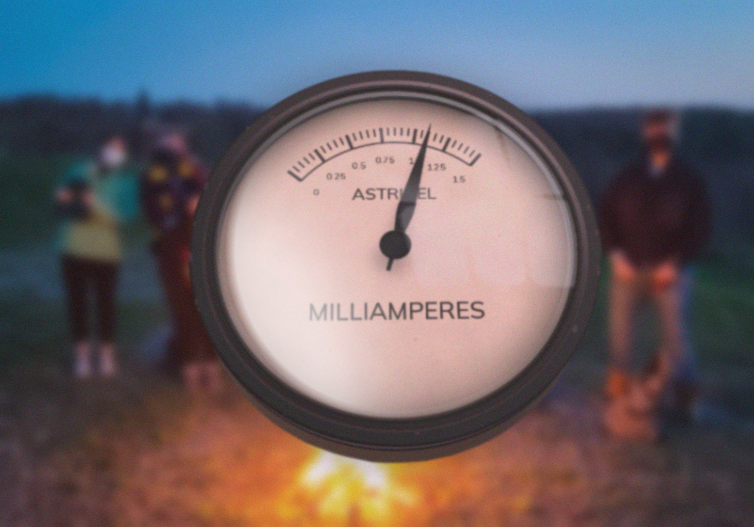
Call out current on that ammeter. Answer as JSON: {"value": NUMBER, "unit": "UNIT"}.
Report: {"value": 1.1, "unit": "mA"}
